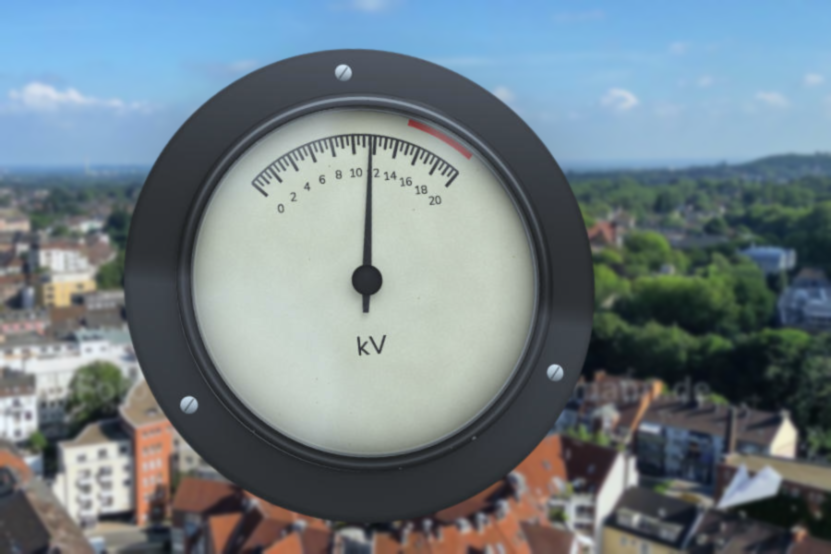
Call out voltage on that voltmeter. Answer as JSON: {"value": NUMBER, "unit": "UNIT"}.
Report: {"value": 11.5, "unit": "kV"}
